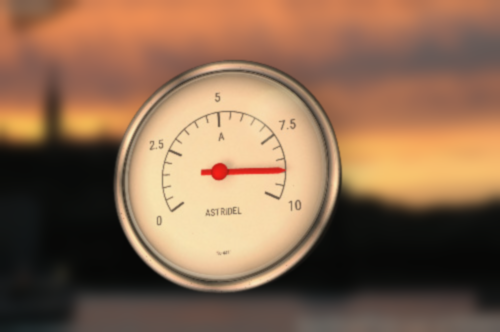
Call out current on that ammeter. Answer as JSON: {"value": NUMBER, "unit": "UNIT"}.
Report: {"value": 9, "unit": "A"}
